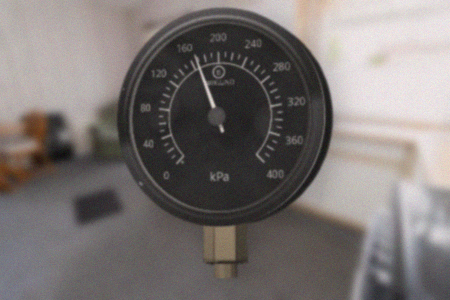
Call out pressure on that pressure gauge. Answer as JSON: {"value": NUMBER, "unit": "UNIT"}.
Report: {"value": 170, "unit": "kPa"}
